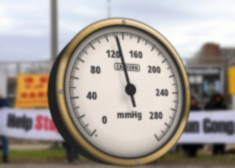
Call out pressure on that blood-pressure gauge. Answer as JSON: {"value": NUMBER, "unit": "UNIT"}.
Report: {"value": 130, "unit": "mmHg"}
